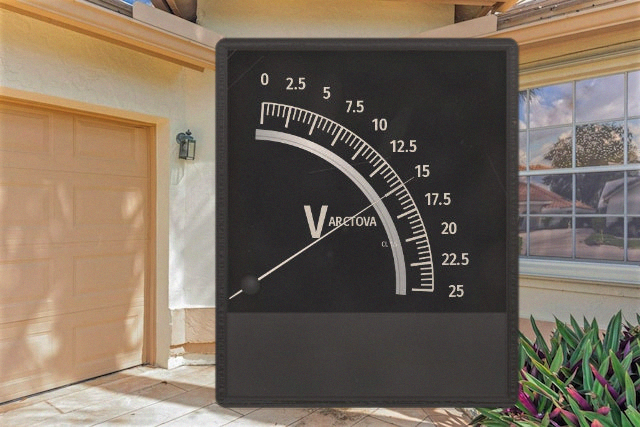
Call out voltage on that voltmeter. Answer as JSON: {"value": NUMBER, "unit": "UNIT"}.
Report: {"value": 15, "unit": "V"}
